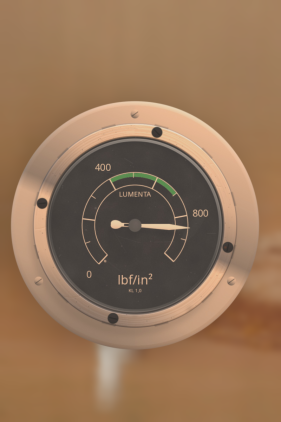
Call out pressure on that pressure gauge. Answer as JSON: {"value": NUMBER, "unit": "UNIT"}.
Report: {"value": 850, "unit": "psi"}
